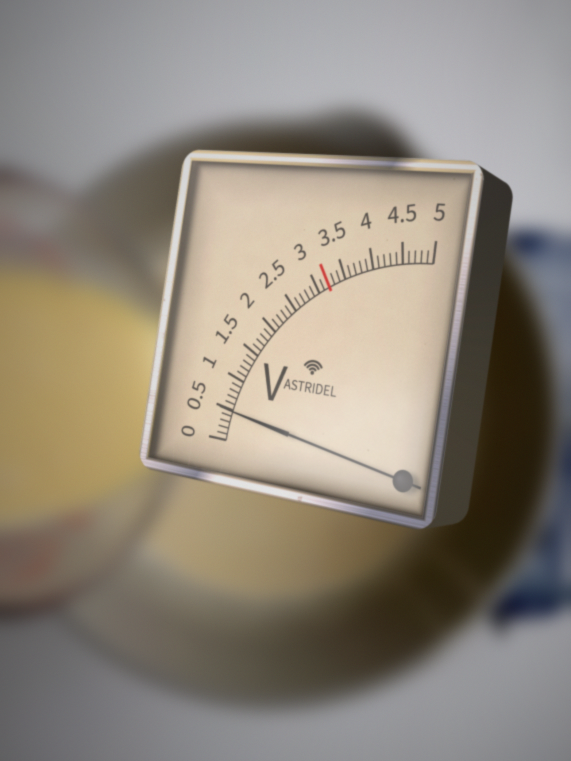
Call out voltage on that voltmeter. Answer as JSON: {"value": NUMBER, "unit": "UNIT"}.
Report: {"value": 0.5, "unit": "V"}
